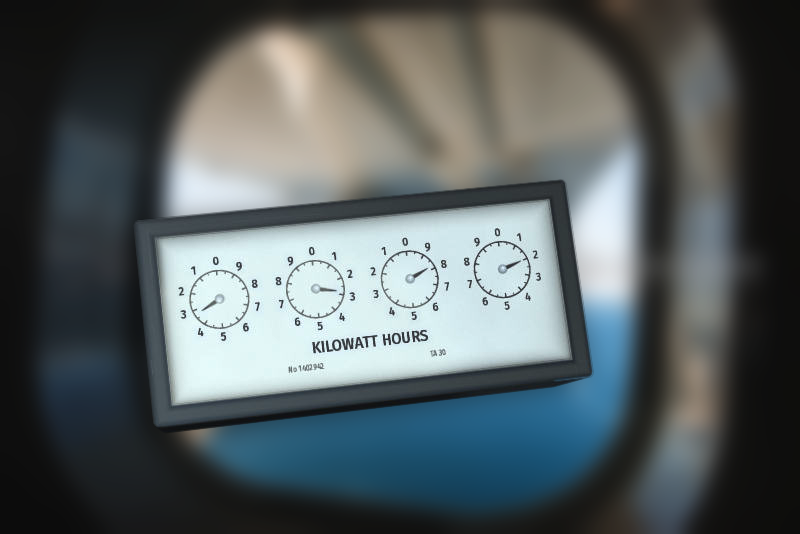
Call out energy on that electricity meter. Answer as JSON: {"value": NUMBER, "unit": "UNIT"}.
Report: {"value": 3282, "unit": "kWh"}
